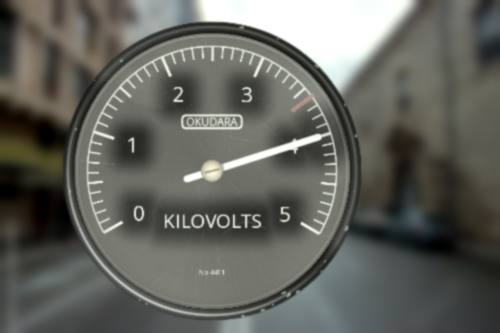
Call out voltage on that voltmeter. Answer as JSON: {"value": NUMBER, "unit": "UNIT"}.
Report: {"value": 4, "unit": "kV"}
